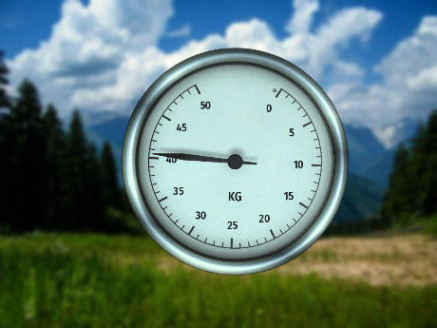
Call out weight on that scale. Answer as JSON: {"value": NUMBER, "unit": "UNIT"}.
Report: {"value": 40.5, "unit": "kg"}
